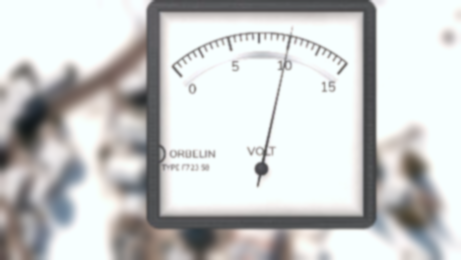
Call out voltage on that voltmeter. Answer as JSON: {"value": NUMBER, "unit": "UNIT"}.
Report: {"value": 10, "unit": "V"}
